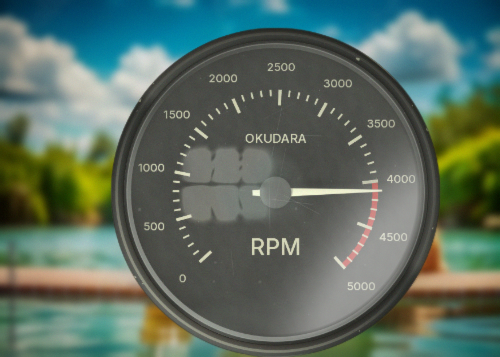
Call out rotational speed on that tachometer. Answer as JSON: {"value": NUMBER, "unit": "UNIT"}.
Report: {"value": 4100, "unit": "rpm"}
